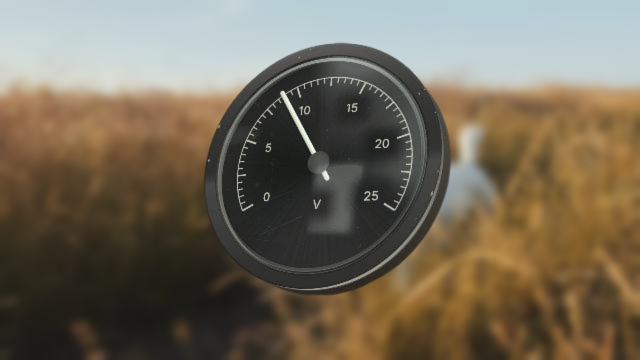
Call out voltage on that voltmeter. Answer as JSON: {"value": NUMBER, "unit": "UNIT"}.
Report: {"value": 9, "unit": "V"}
